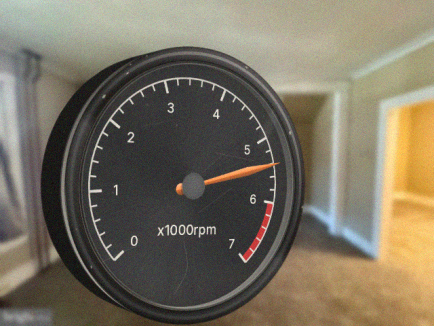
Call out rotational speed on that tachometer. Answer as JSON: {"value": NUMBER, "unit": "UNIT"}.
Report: {"value": 5400, "unit": "rpm"}
